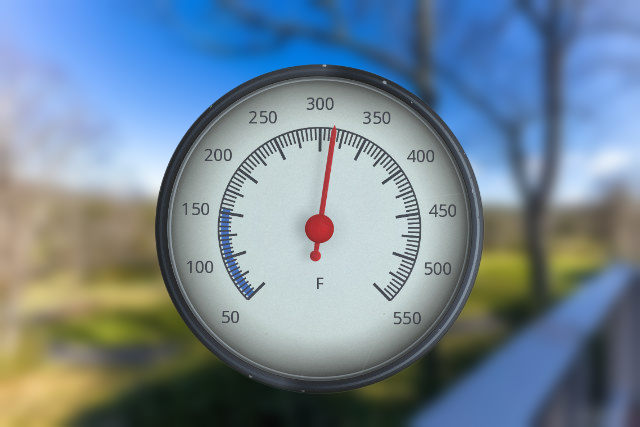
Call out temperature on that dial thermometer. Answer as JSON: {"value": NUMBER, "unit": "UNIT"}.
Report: {"value": 315, "unit": "°F"}
